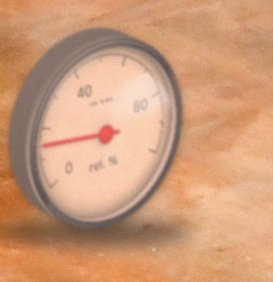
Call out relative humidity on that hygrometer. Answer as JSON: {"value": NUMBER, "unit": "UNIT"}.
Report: {"value": 15, "unit": "%"}
